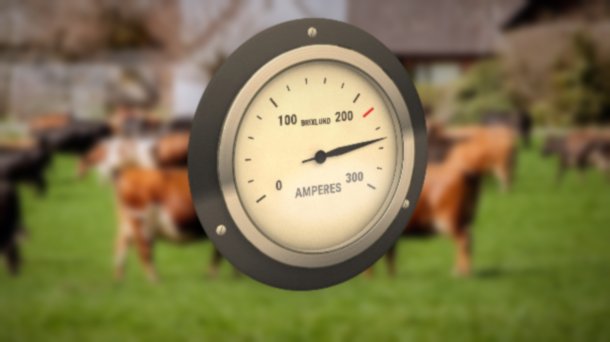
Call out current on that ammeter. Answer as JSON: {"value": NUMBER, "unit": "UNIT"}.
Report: {"value": 250, "unit": "A"}
